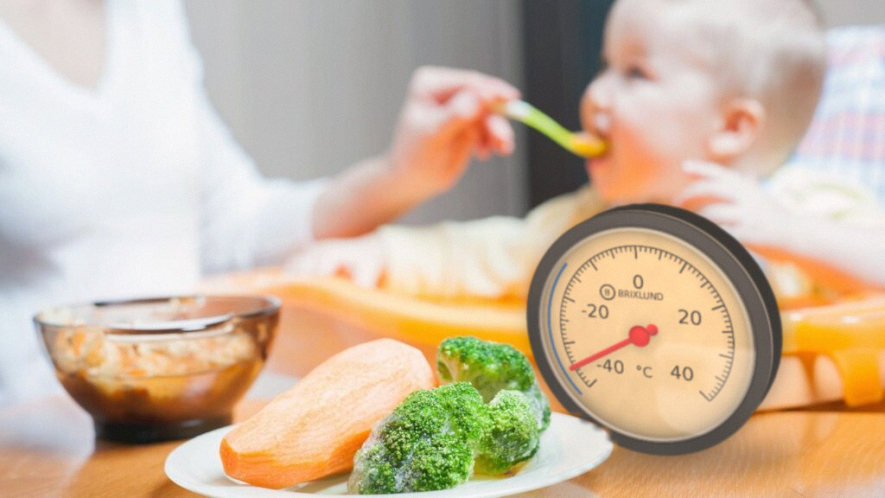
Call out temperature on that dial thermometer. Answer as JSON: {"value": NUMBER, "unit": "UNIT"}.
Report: {"value": -35, "unit": "°C"}
